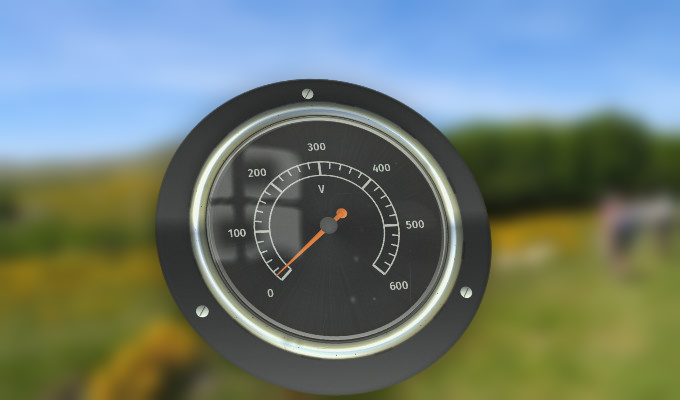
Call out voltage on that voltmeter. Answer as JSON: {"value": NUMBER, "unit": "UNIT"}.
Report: {"value": 10, "unit": "V"}
